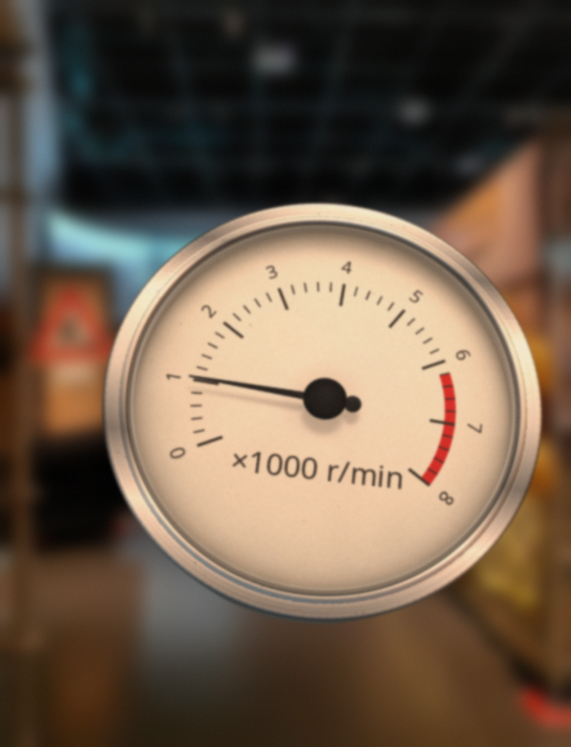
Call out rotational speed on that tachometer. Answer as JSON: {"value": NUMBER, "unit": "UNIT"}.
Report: {"value": 1000, "unit": "rpm"}
